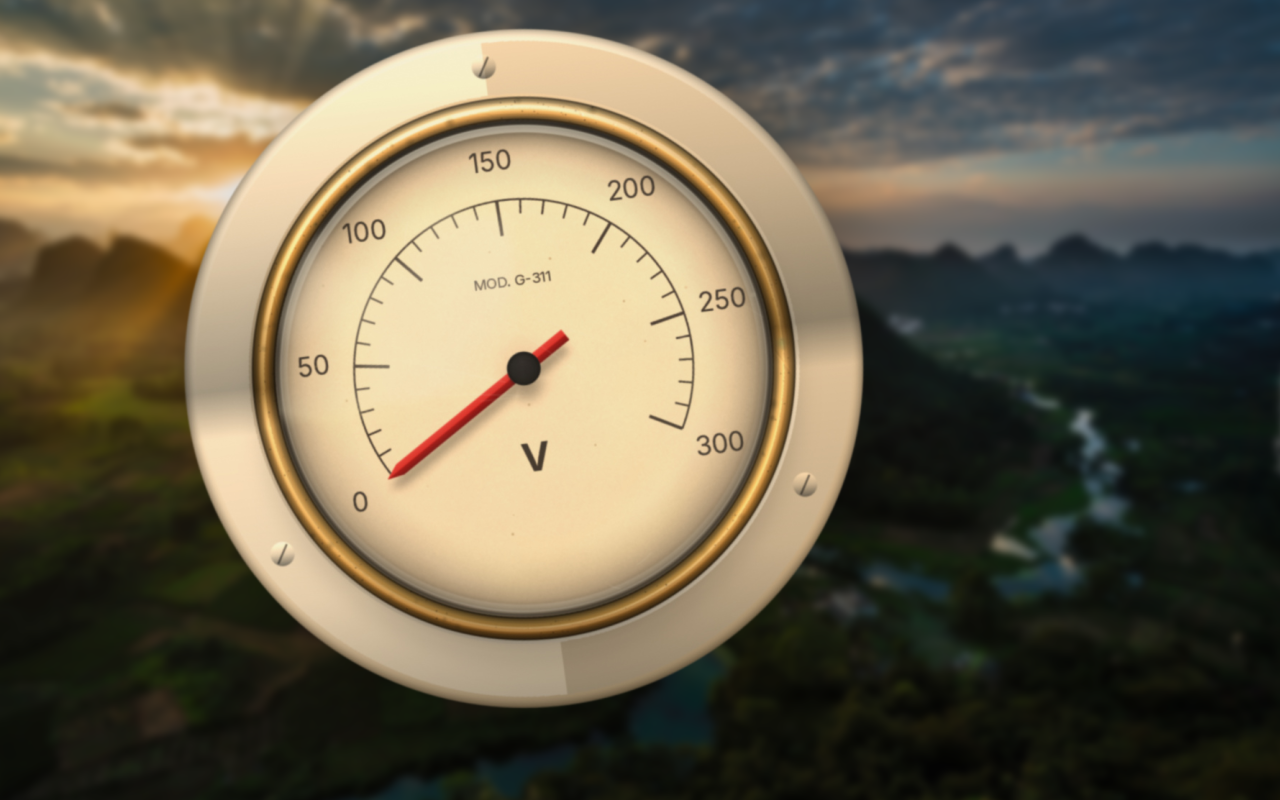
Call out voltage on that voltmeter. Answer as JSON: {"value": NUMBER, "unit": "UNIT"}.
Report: {"value": 0, "unit": "V"}
